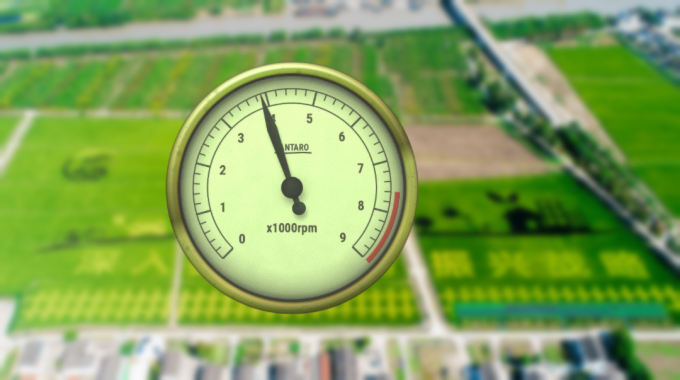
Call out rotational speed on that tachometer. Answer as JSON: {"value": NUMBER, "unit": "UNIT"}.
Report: {"value": 3900, "unit": "rpm"}
